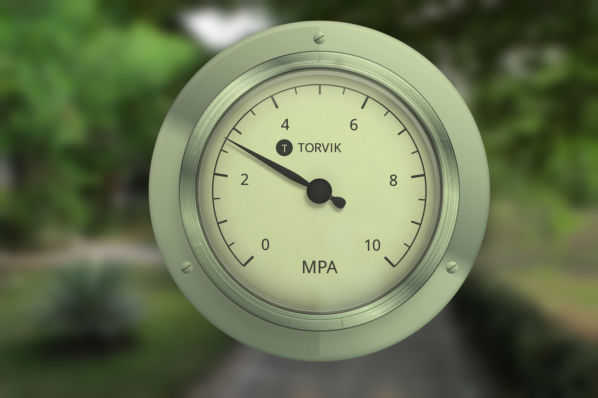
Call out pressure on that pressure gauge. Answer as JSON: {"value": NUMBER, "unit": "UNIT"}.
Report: {"value": 2.75, "unit": "MPa"}
